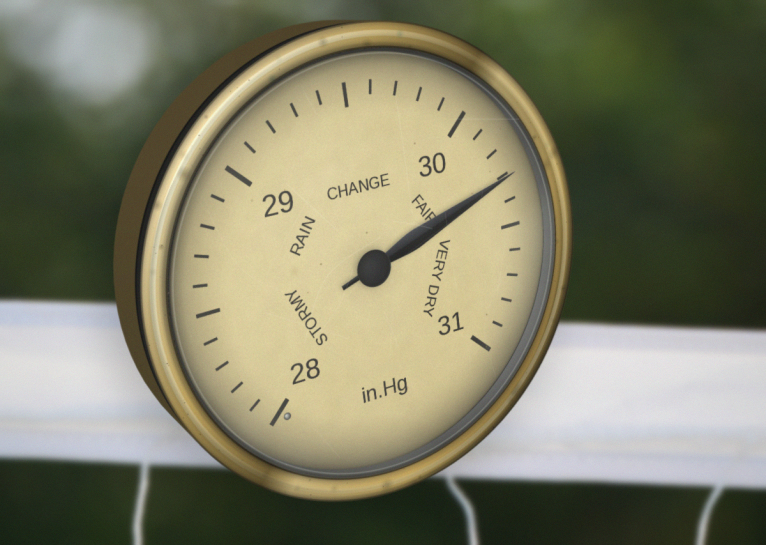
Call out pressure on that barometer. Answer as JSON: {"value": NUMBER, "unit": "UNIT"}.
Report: {"value": 30.3, "unit": "inHg"}
